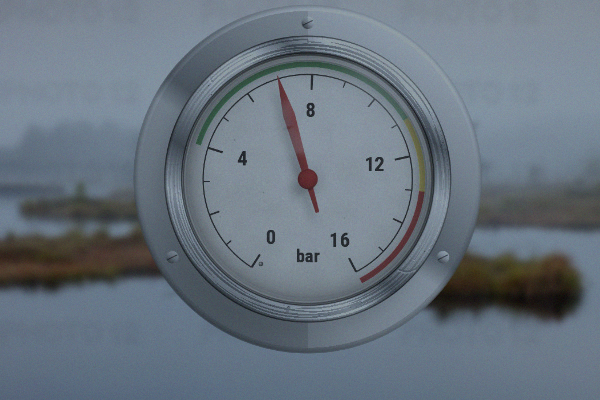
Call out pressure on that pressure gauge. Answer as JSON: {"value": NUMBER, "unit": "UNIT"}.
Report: {"value": 7, "unit": "bar"}
